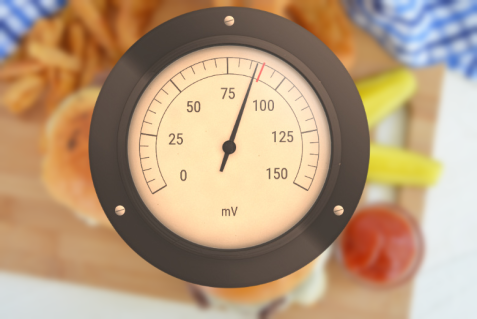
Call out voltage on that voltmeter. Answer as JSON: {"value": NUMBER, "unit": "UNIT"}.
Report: {"value": 87.5, "unit": "mV"}
